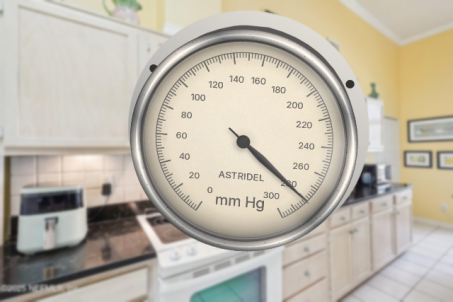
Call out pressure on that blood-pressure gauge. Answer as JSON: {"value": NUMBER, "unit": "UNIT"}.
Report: {"value": 280, "unit": "mmHg"}
